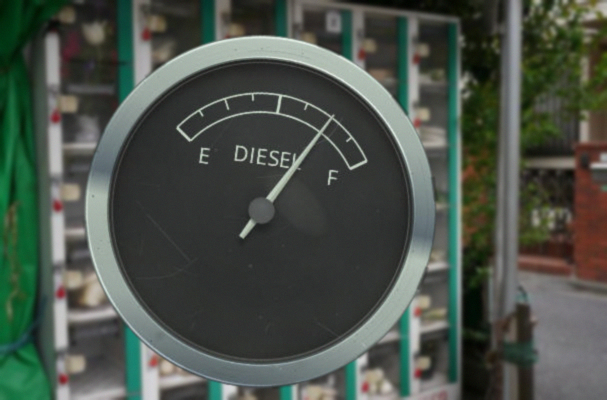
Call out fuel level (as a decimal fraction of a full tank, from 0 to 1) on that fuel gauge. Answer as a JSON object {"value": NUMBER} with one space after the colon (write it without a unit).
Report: {"value": 0.75}
